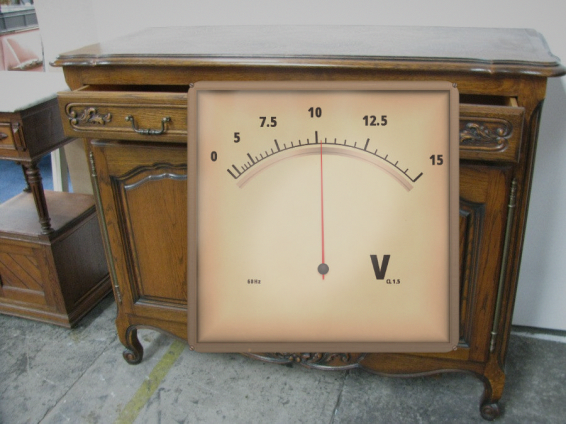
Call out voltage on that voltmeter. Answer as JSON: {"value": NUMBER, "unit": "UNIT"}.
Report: {"value": 10.25, "unit": "V"}
